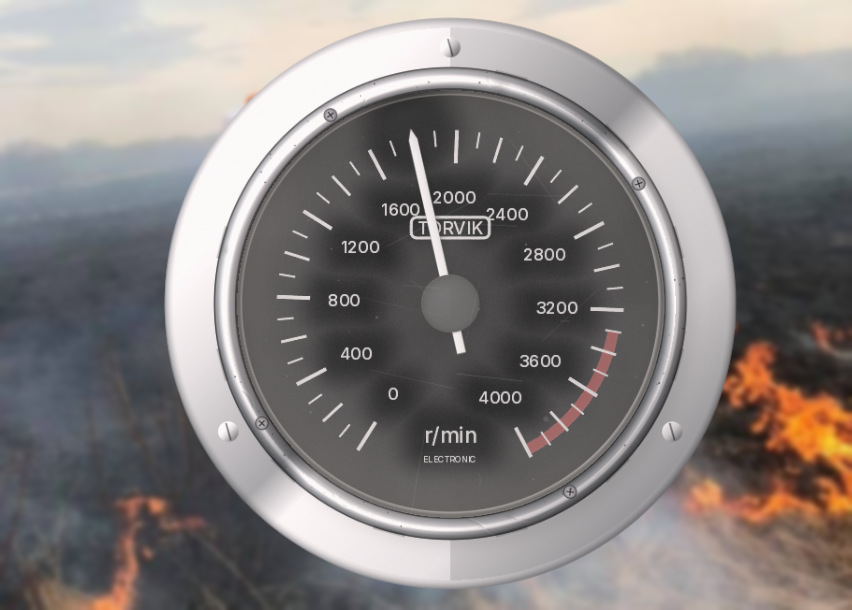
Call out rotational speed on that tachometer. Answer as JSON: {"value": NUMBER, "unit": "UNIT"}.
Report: {"value": 1800, "unit": "rpm"}
